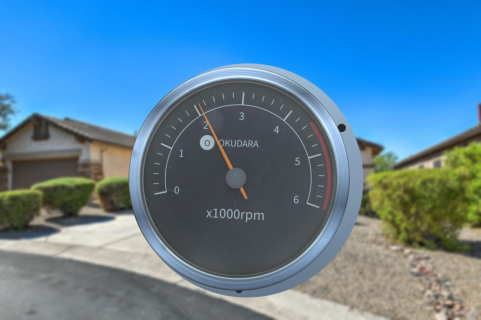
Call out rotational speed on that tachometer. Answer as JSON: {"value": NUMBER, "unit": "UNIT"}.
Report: {"value": 2100, "unit": "rpm"}
